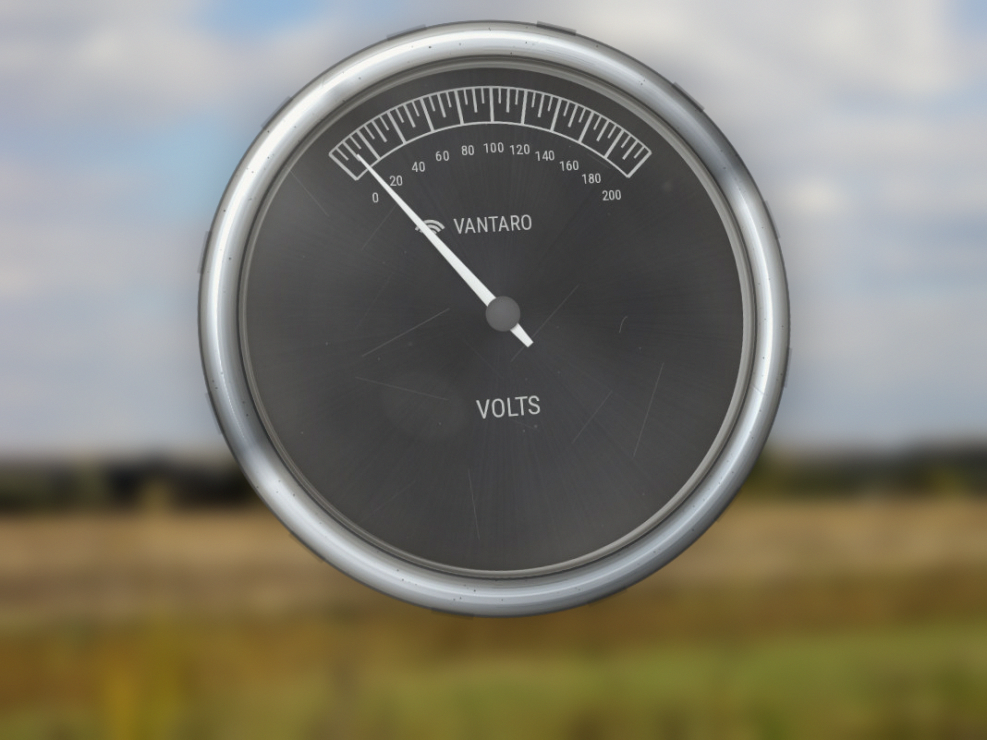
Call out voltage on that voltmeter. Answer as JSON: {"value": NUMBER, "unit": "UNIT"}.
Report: {"value": 10, "unit": "V"}
